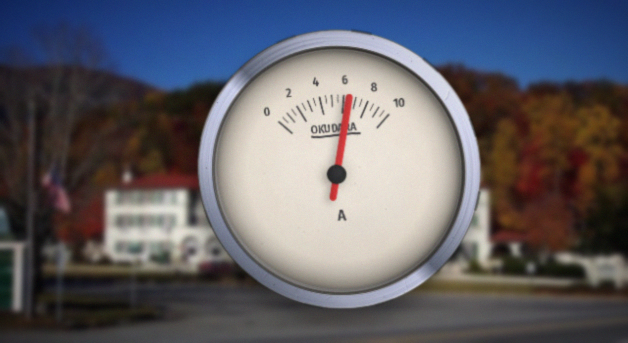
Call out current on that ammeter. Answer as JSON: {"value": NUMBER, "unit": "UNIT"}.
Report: {"value": 6.5, "unit": "A"}
